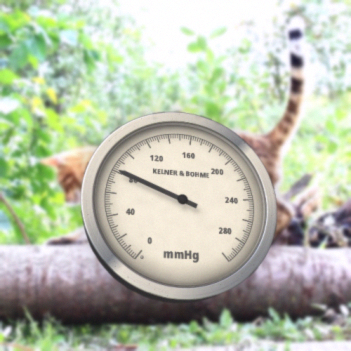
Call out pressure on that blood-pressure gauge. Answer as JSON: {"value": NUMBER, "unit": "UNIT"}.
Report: {"value": 80, "unit": "mmHg"}
